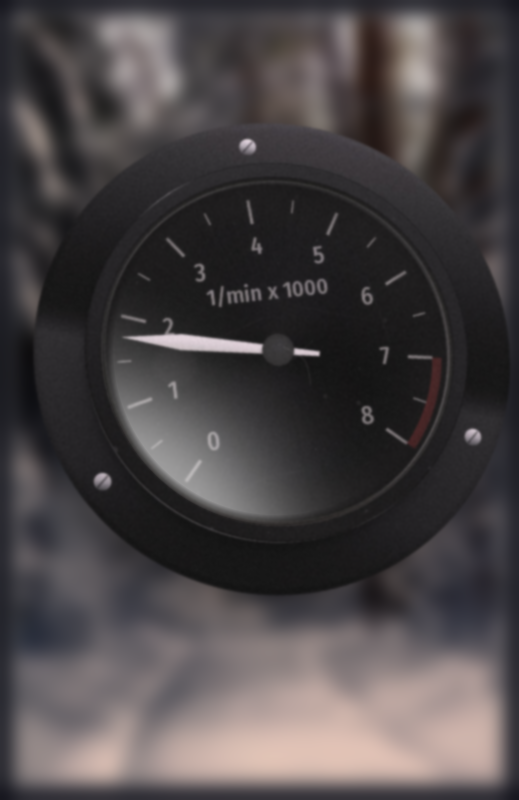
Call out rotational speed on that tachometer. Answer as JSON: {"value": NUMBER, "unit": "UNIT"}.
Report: {"value": 1750, "unit": "rpm"}
